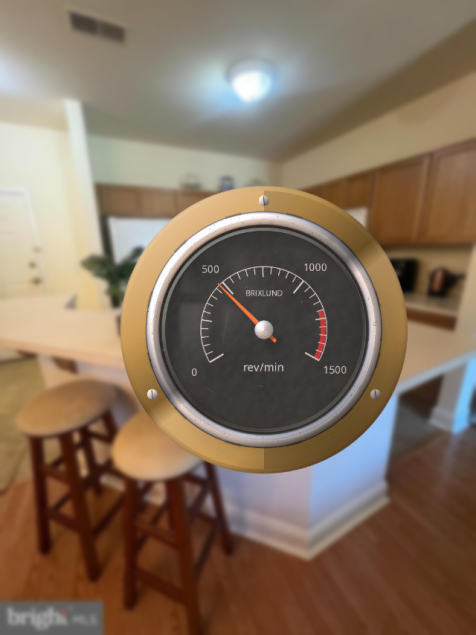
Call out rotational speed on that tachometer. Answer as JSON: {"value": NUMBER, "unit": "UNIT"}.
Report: {"value": 475, "unit": "rpm"}
